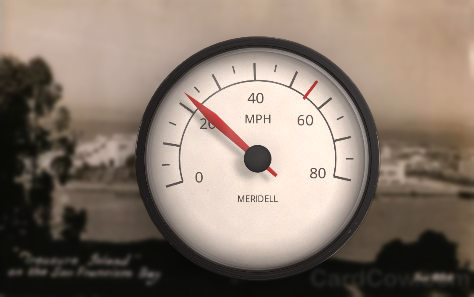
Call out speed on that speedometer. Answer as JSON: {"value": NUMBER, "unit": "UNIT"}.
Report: {"value": 22.5, "unit": "mph"}
